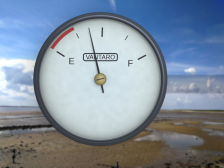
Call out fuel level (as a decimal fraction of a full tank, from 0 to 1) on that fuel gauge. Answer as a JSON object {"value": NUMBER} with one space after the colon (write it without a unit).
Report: {"value": 0.375}
